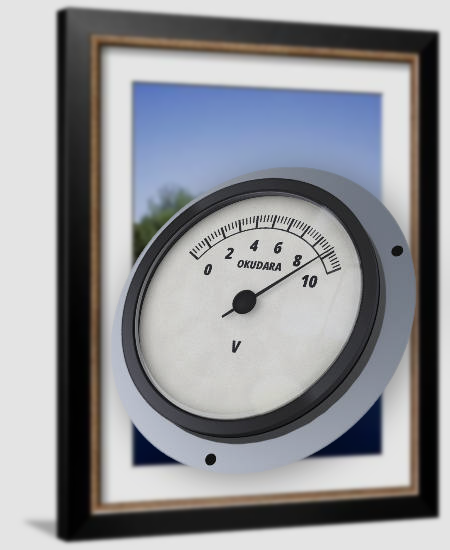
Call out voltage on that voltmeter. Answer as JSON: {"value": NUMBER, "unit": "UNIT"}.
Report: {"value": 9, "unit": "V"}
